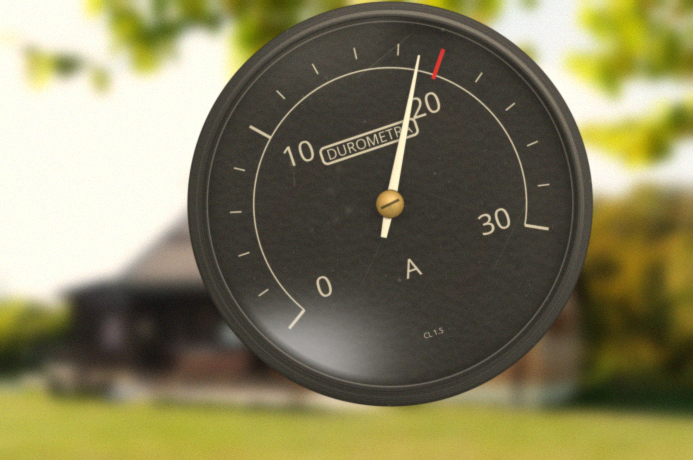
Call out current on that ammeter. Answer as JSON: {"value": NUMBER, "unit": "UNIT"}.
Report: {"value": 19, "unit": "A"}
